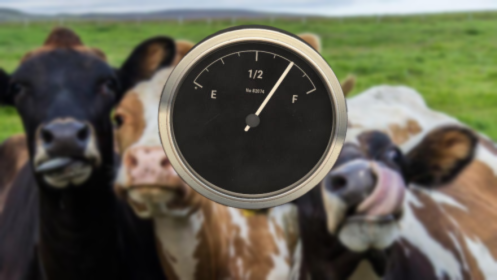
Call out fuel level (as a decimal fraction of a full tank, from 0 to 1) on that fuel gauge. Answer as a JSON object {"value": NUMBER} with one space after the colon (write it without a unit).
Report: {"value": 0.75}
